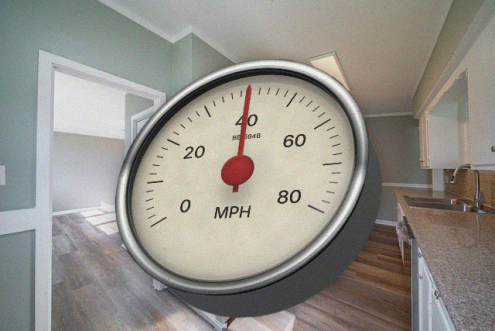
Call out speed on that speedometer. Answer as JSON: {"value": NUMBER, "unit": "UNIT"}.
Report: {"value": 40, "unit": "mph"}
